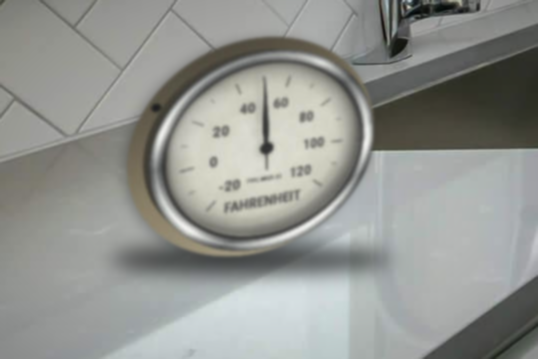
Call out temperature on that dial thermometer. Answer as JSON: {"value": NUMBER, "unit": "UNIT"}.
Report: {"value": 50, "unit": "°F"}
